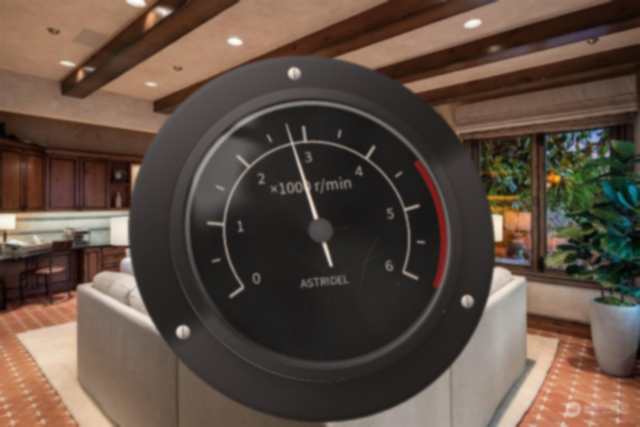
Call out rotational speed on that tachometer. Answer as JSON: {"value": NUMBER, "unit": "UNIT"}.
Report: {"value": 2750, "unit": "rpm"}
